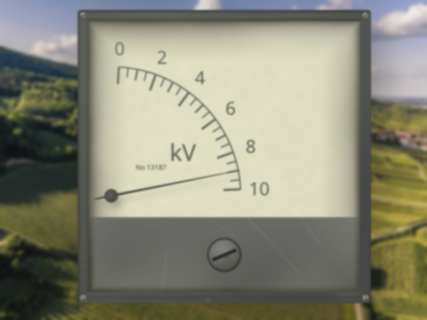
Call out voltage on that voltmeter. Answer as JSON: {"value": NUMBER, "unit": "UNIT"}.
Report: {"value": 9, "unit": "kV"}
